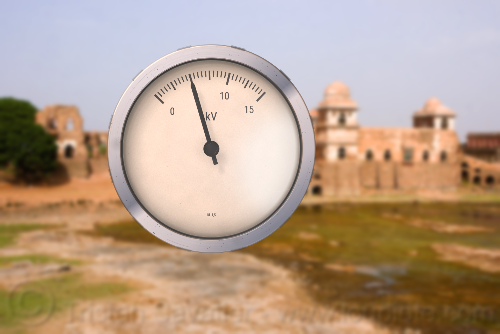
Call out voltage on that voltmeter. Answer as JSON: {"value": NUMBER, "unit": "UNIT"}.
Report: {"value": 5, "unit": "kV"}
